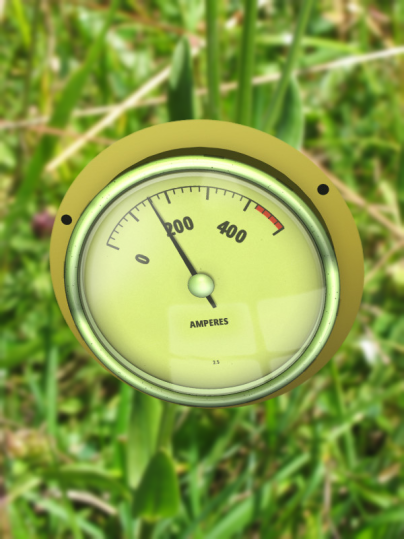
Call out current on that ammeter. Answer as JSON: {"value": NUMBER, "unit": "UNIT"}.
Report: {"value": 160, "unit": "A"}
